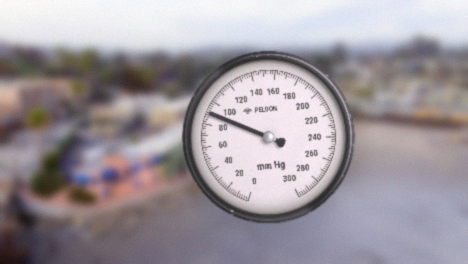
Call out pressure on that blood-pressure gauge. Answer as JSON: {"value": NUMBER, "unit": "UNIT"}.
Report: {"value": 90, "unit": "mmHg"}
